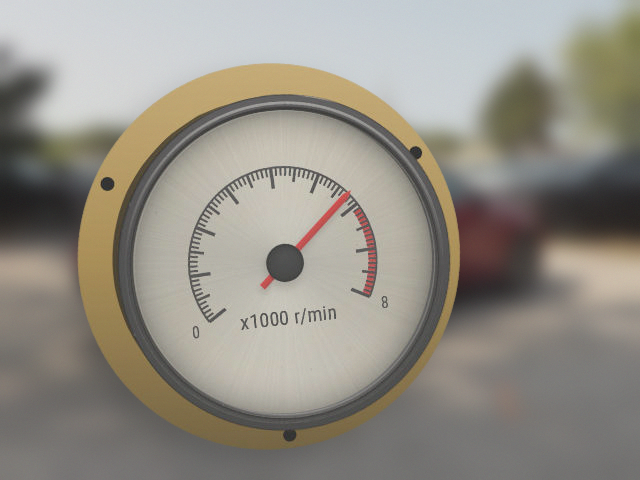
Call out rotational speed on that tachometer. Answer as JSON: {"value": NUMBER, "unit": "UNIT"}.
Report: {"value": 5700, "unit": "rpm"}
